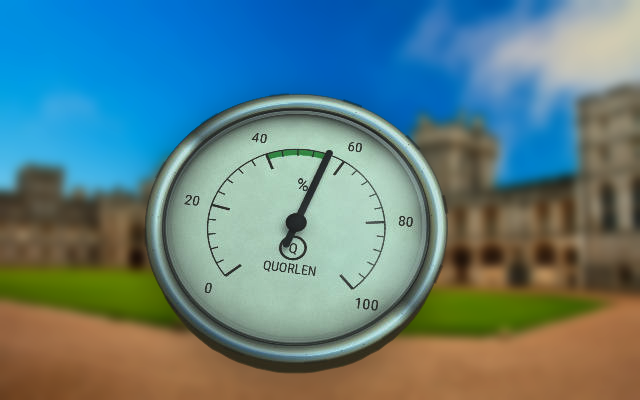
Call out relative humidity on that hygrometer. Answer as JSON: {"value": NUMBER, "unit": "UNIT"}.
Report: {"value": 56, "unit": "%"}
